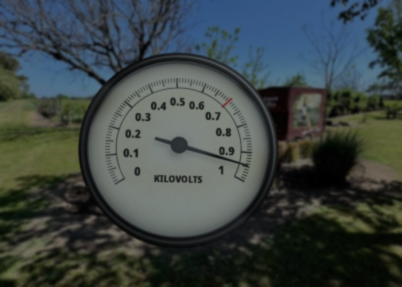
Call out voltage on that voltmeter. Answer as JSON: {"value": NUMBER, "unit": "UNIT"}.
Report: {"value": 0.95, "unit": "kV"}
